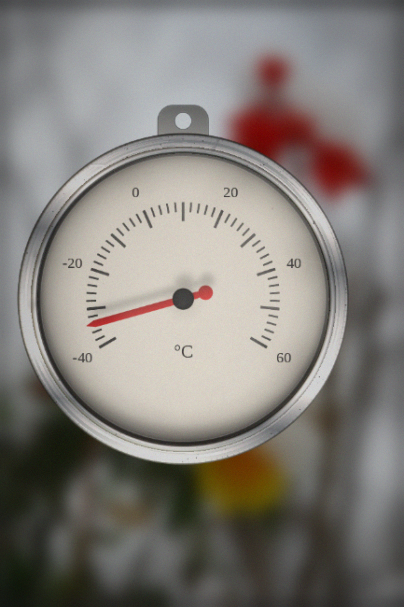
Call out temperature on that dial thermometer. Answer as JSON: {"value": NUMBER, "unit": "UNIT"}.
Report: {"value": -34, "unit": "°C"}
